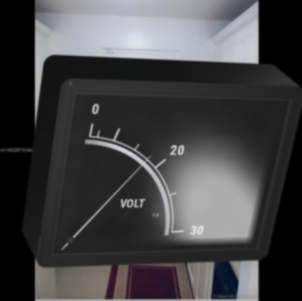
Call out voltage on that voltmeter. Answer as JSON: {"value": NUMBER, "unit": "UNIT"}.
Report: {"value": 17.5, "unit": "V"}
